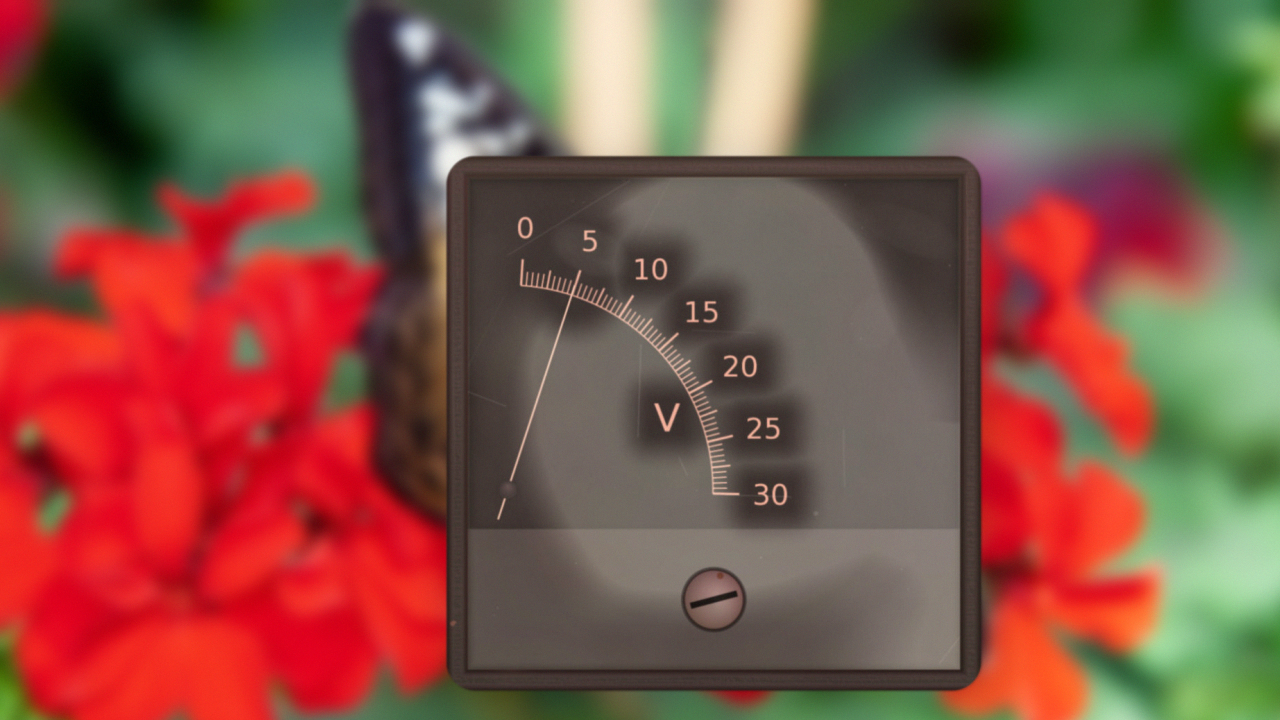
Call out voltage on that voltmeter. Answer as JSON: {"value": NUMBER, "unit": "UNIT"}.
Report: {"value": 5, "unit": "V"}
